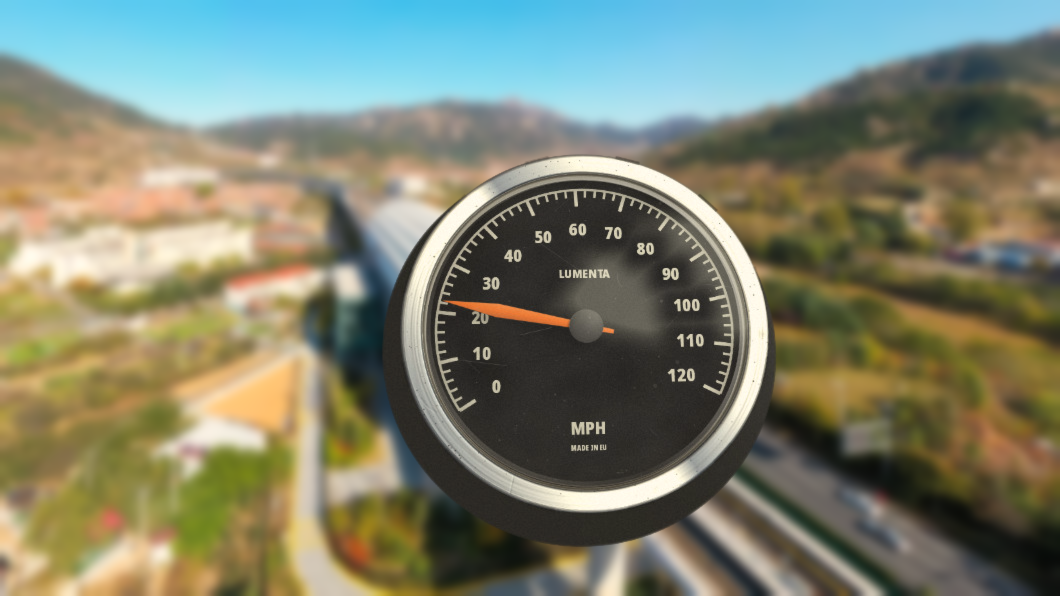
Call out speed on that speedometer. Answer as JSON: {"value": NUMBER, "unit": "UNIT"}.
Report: {"value": 22, "unit": "mph"}
